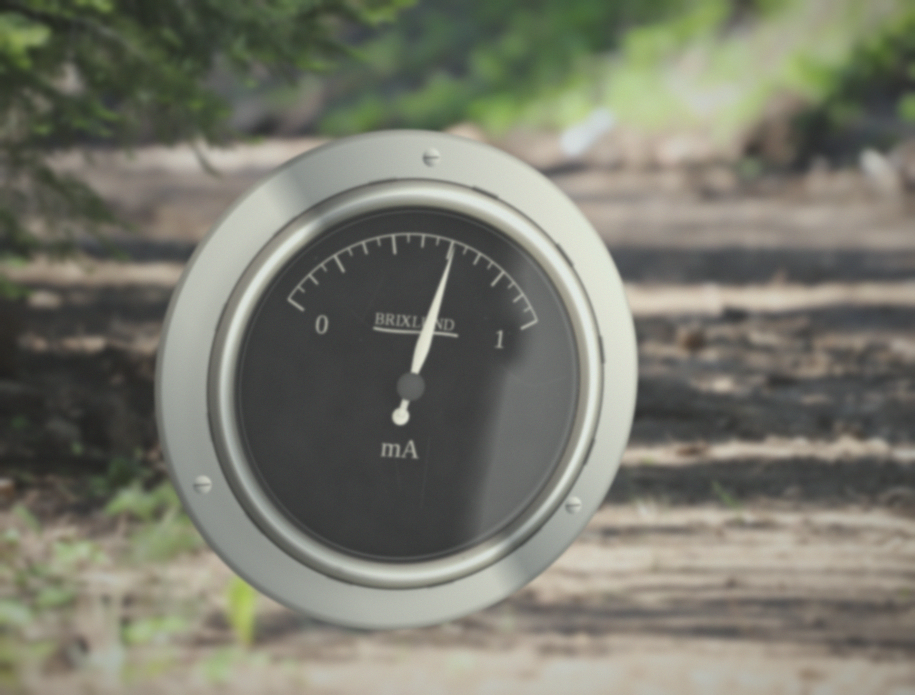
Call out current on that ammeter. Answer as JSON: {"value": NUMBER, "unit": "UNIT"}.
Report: {"value": 0.6, "unit": "mA"}
